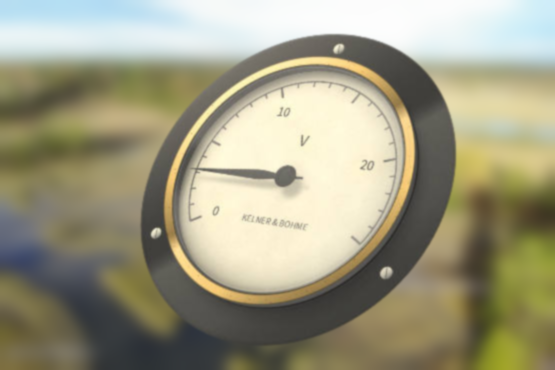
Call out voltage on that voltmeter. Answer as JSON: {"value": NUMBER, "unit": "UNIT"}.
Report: {"value": 3, "unit": "V"}
